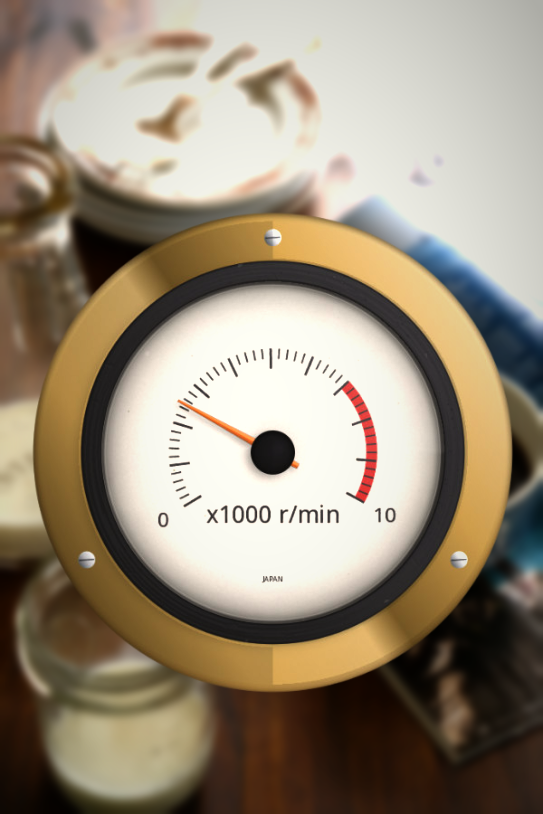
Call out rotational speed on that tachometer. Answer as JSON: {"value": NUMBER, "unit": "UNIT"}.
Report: {"value": 2500, "unit": "rpm"}
